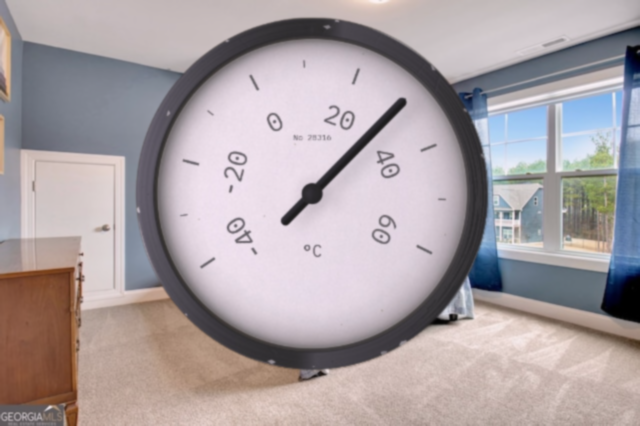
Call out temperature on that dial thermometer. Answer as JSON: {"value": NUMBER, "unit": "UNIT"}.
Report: {"value": 30, "unit": "°C"}
